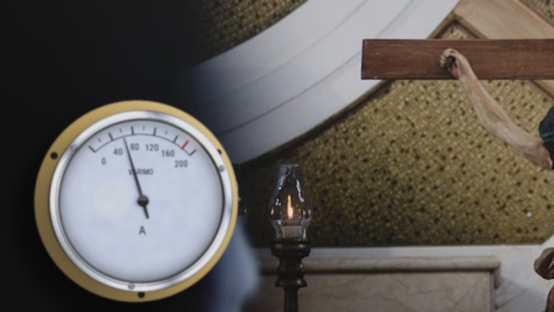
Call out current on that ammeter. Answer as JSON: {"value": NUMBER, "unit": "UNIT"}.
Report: {"value": 60, "unit": "A"}
